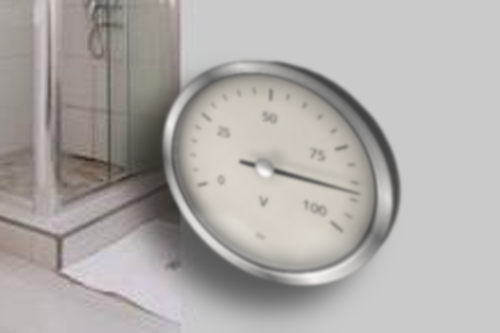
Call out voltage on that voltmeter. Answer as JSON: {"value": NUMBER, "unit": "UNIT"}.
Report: {"value": 87.5, "unit": "V"}
